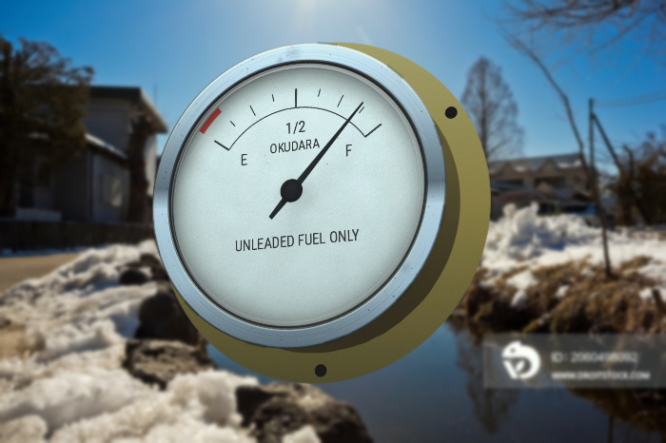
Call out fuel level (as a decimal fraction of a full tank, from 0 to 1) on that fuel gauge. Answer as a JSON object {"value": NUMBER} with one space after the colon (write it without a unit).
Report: {"value": 0.875}
